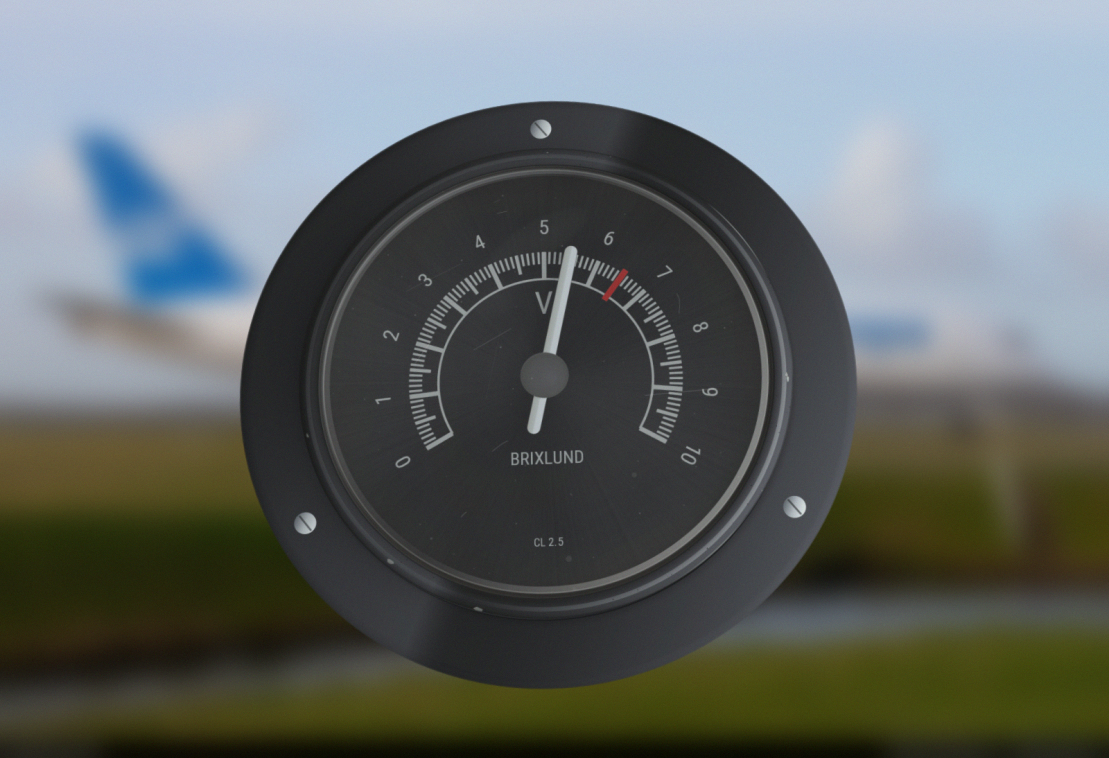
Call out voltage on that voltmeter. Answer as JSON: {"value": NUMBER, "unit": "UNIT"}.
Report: {"value": 5.5, "unit": "V"}
